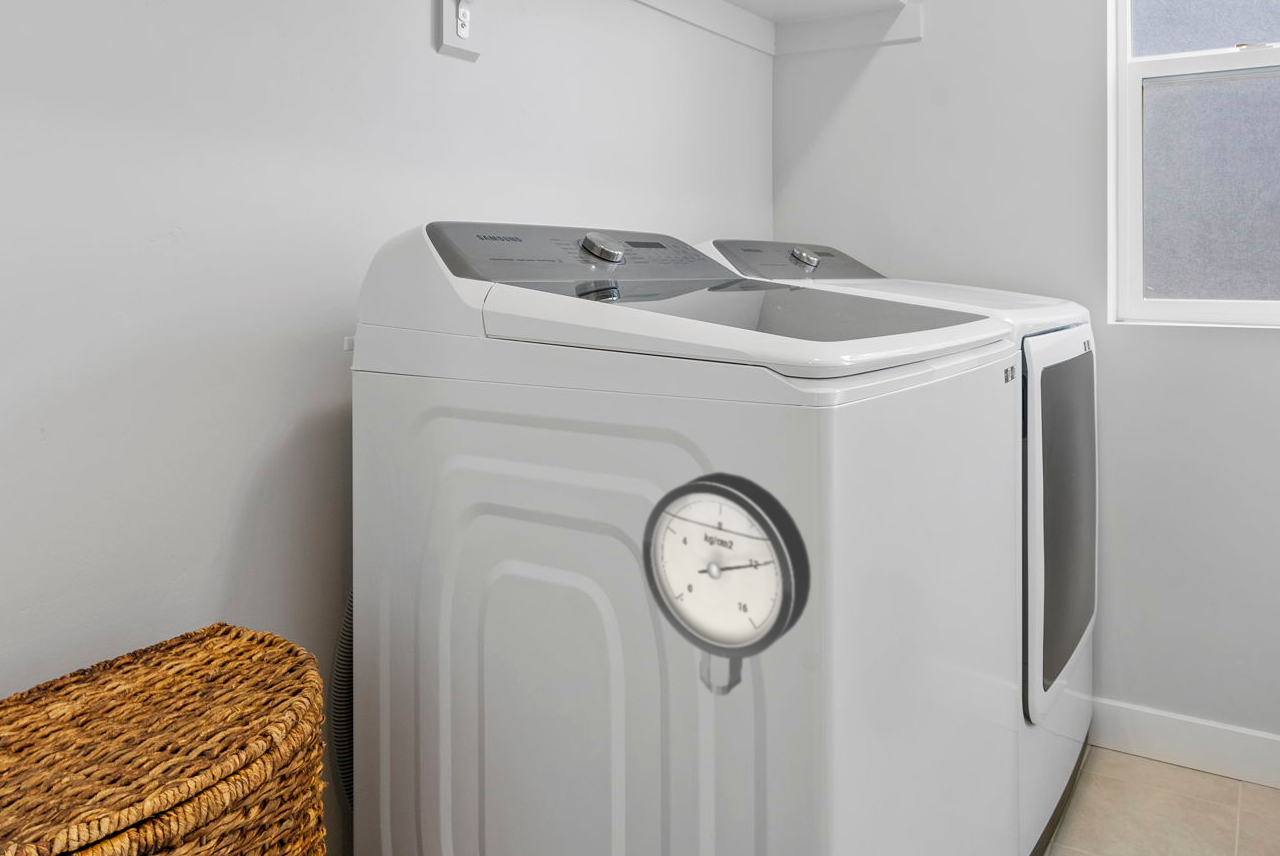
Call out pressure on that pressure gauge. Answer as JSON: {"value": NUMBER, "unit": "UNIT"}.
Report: {"value": 12, "unit": "kg/cm²"}
